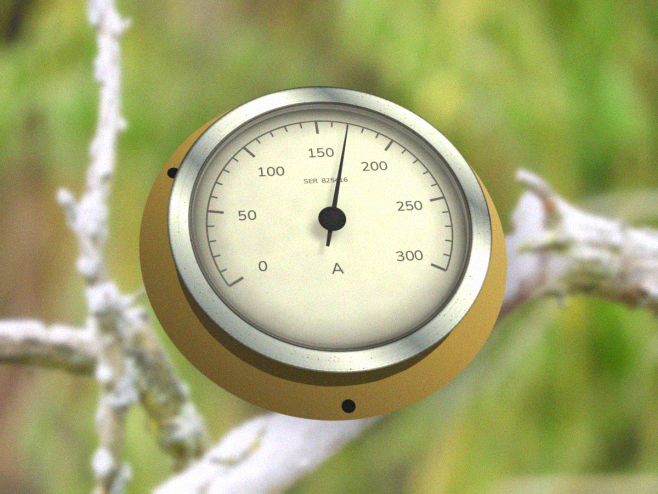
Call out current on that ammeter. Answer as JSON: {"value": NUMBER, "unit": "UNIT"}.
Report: {"value": 170, "unit": "A"}
